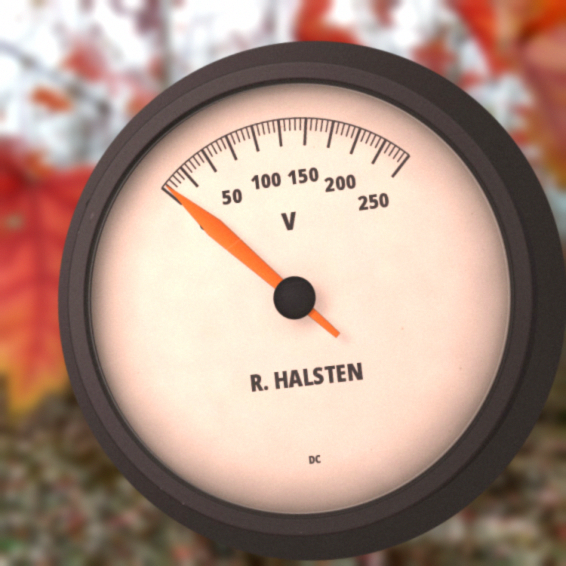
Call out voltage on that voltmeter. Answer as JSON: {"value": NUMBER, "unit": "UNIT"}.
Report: {"value": 5, "unit": "V"}
